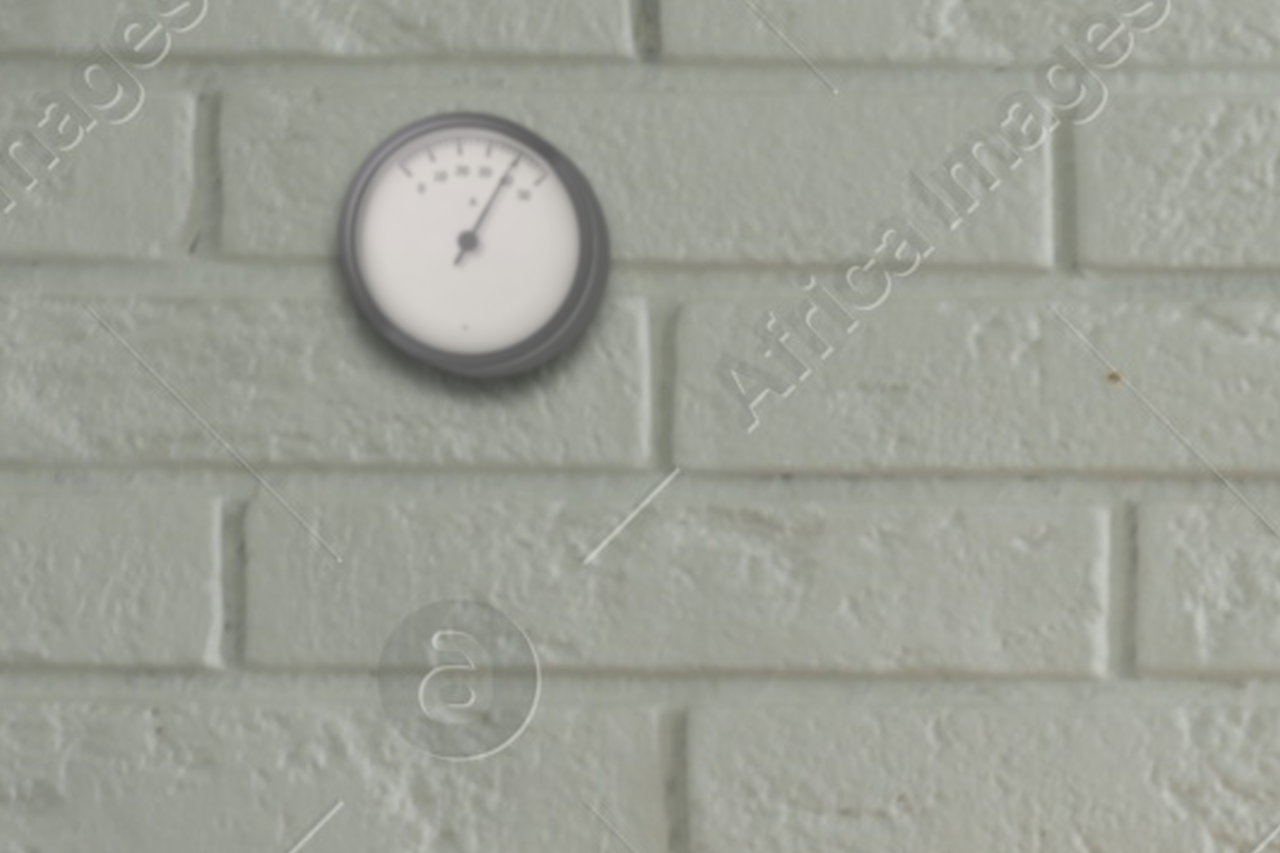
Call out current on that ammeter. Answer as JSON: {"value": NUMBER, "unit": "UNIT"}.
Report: {"value": 40, "unit": "A"}
